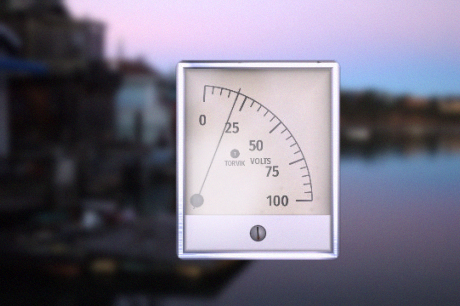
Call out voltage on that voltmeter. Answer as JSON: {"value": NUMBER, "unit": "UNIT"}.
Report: {"value": 20, "unit": "V"}
